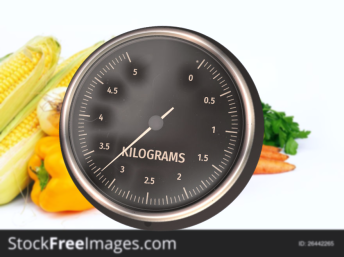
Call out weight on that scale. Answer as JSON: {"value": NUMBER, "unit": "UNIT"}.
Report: {"value": 3.2, "unit": "kg"}
